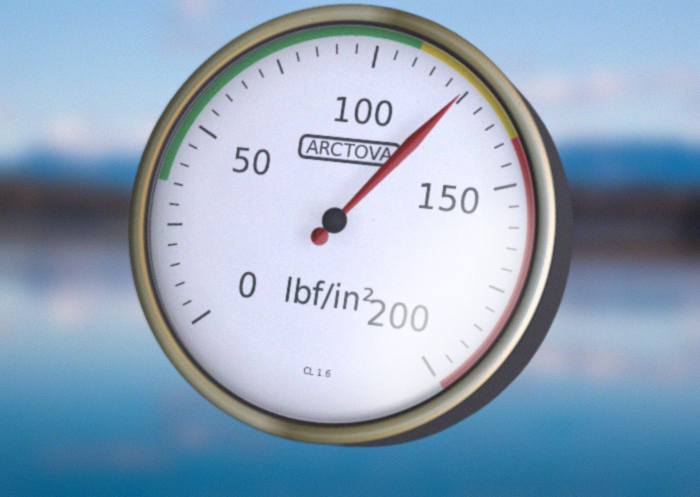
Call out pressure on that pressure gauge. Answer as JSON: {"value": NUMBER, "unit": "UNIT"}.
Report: {"value": 125, "unit": "psi"}
